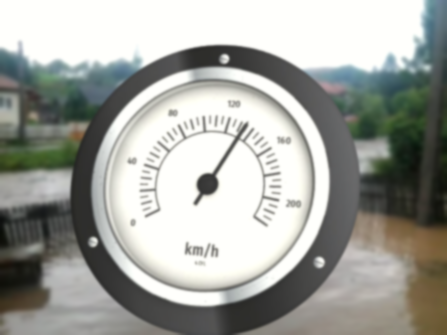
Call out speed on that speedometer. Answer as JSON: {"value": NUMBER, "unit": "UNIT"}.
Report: {"value": 135, "unit": "km/h"}
